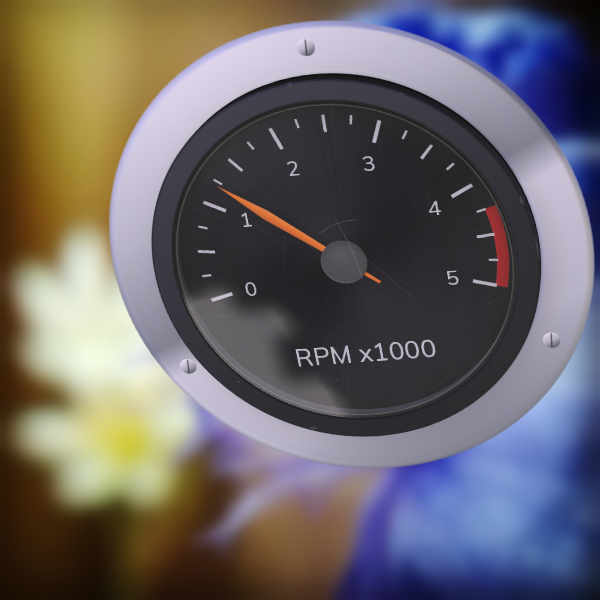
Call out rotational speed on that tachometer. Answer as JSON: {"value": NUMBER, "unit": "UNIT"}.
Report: {"value": 1250, "unit": "rpm"}
